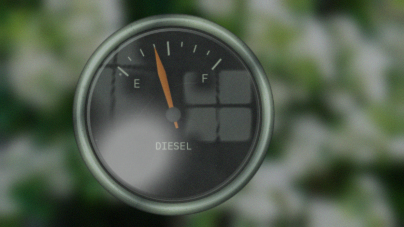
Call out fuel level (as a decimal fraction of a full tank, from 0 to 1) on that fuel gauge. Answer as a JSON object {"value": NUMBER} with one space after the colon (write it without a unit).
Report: {"value": 0.375}
